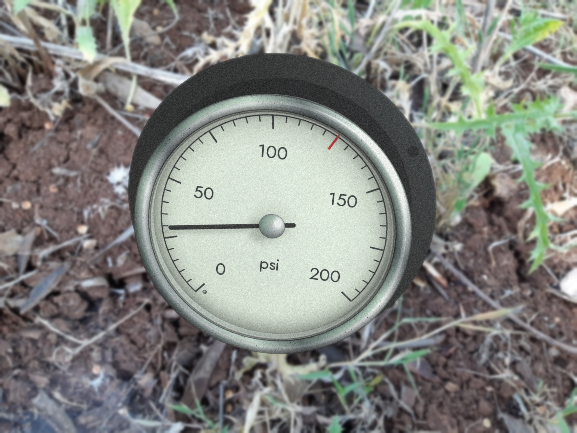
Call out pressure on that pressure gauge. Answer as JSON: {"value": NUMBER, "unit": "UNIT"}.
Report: {"value": 30, "unit": "psi"}
